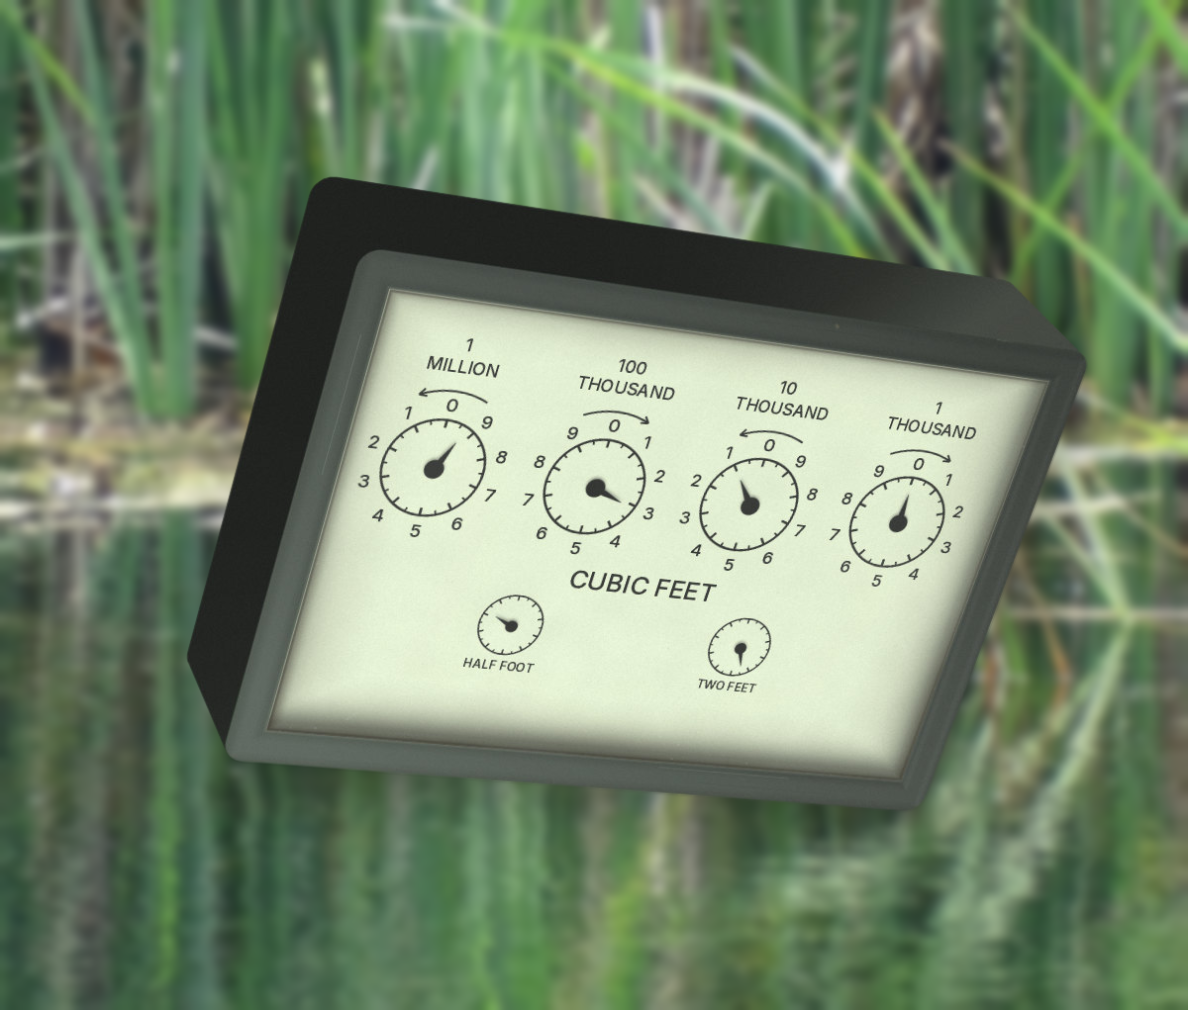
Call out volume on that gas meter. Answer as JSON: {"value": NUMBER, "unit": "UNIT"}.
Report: {"value": 931000, "unit": "ft³"}
